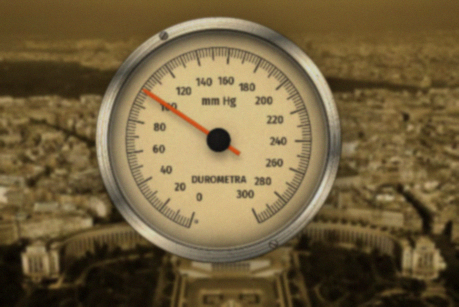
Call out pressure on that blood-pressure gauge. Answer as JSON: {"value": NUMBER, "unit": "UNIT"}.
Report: {"value": 100, "unit": "mmHg"}
